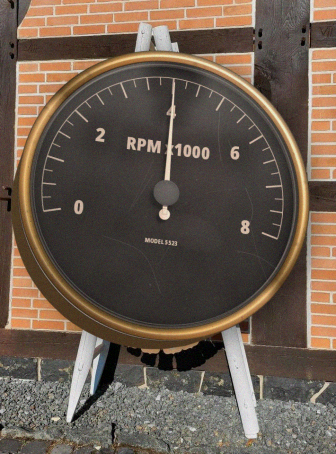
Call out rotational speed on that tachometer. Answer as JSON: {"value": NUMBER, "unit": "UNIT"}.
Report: {"value": 4000, "unit": "rpm"}
